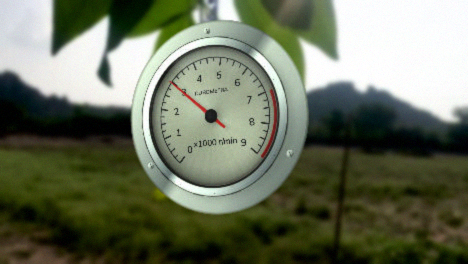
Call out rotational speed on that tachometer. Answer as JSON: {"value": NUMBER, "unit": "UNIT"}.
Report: {"value": 3000, "unit": "rpm"}
